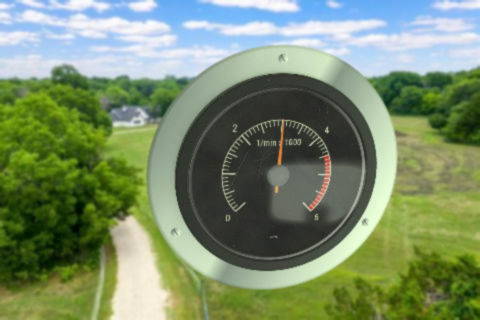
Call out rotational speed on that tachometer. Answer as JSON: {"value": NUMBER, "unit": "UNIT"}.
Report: {"value": 3000, "unit": "rpm"}
